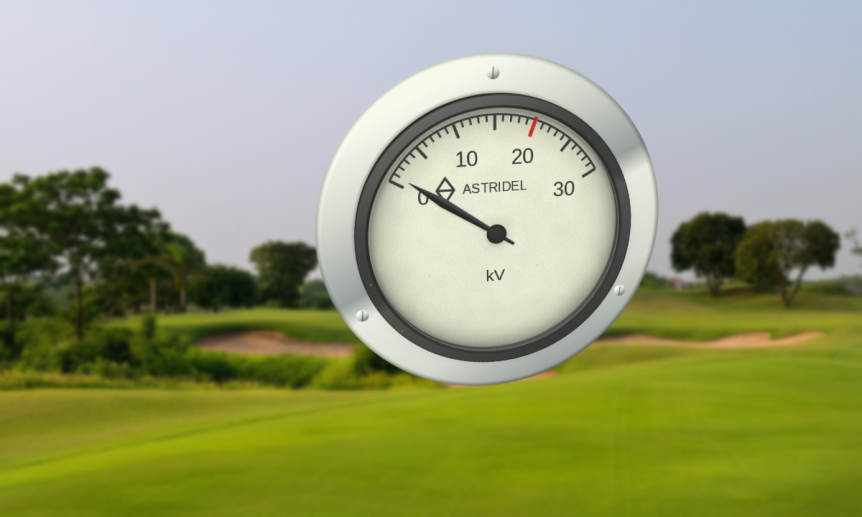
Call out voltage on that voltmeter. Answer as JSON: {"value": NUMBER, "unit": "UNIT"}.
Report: {"value": 1, "unit": "kV"}
